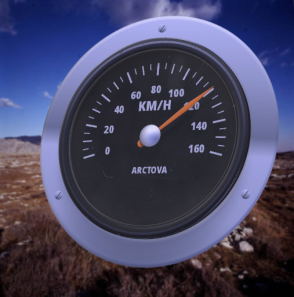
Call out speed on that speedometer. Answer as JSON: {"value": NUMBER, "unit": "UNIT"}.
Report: {"value": 120, "unit": "km/h"}
